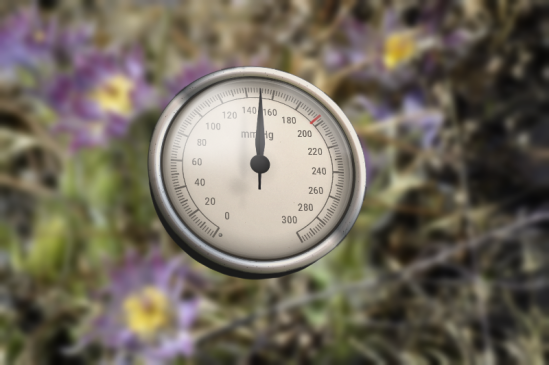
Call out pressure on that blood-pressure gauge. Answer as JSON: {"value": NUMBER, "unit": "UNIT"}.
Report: {"value": 150, "unit": "mmHg"}
